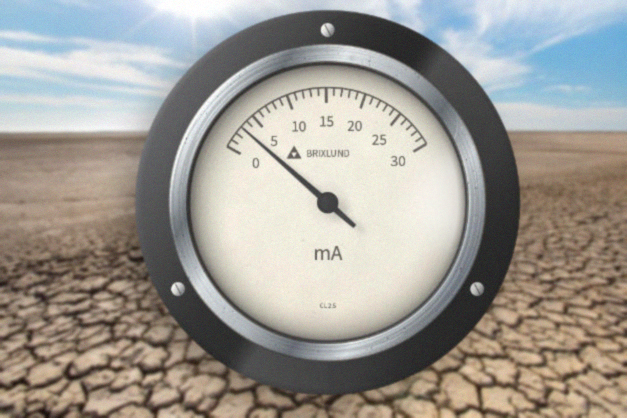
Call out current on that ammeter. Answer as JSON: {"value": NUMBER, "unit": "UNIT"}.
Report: {"value": 3, "unit": "mA"}
